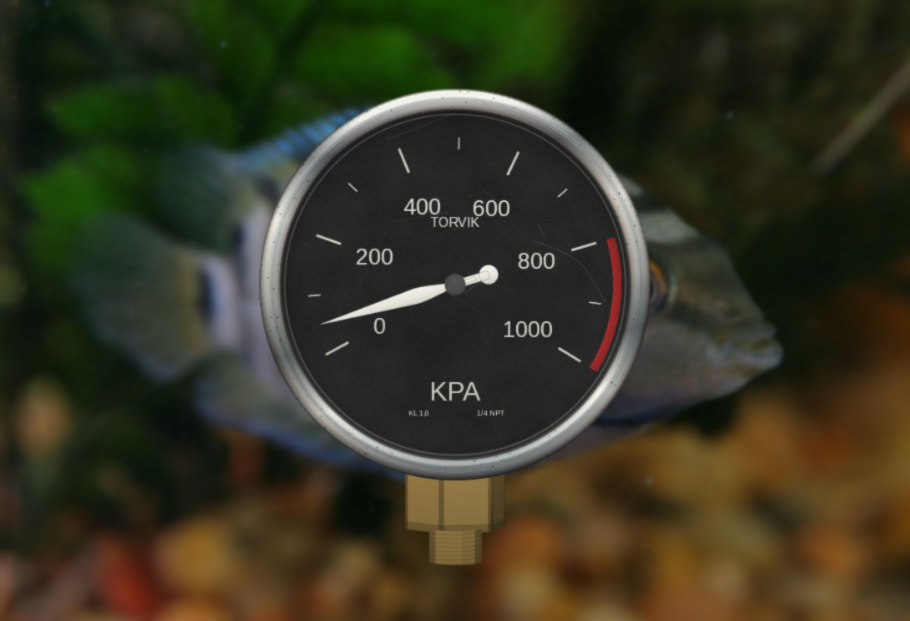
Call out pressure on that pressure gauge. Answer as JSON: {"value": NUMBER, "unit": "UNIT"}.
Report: {"value": 50, "unit": "kPa"}
